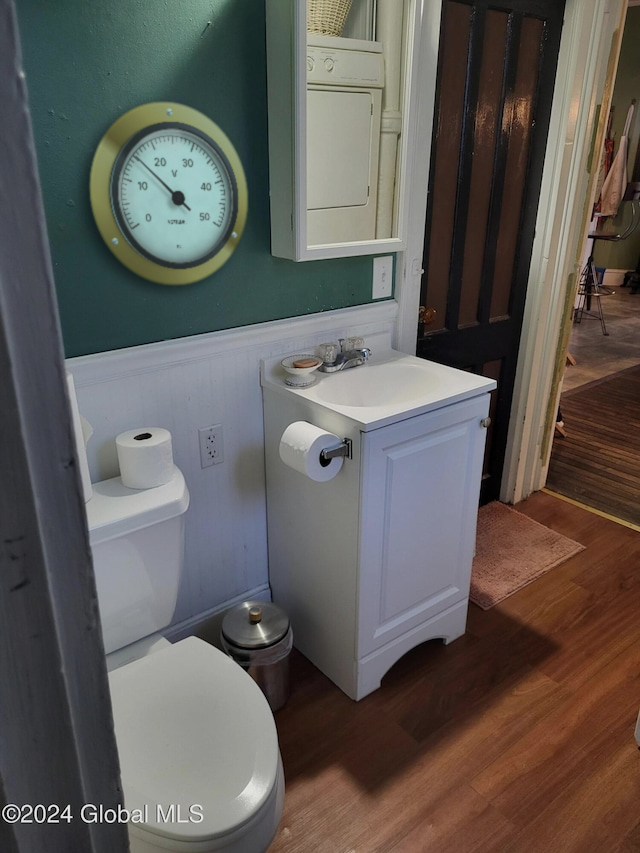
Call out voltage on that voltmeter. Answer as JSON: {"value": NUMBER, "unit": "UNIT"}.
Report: {"value": 15, "unit": "V"}
